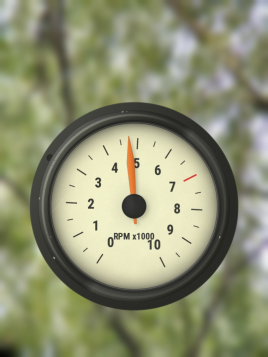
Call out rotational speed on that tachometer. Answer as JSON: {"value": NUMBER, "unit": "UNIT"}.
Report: {"value": 4750, "unit": "rpm"}
